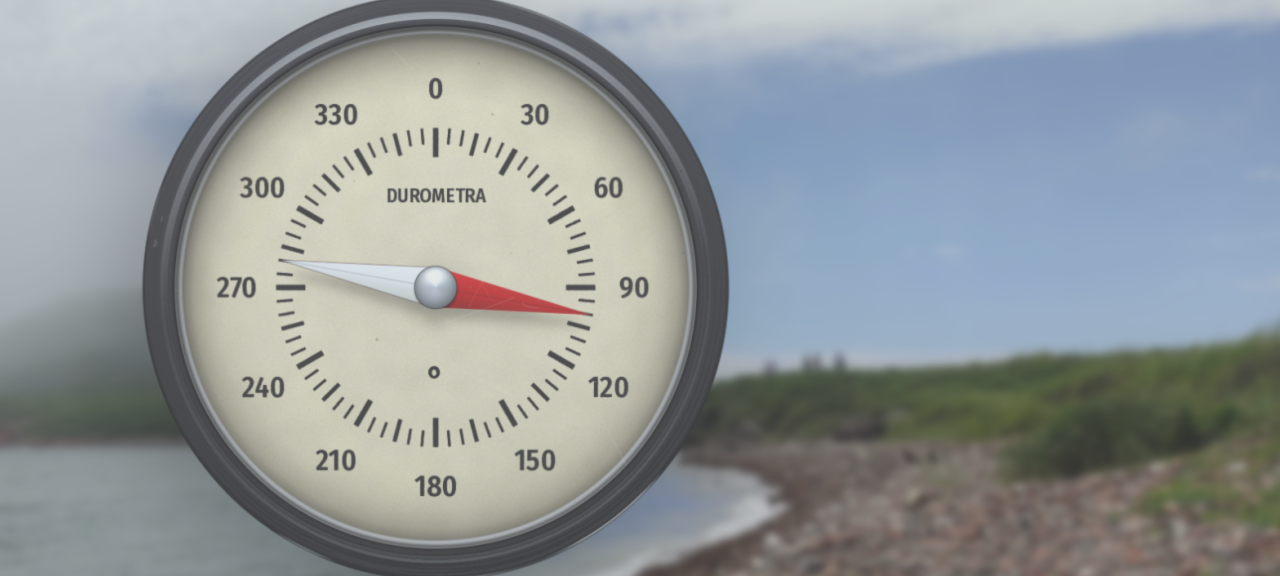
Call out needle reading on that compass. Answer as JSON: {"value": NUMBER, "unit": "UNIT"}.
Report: {"value": 100, "unit": "°"}
